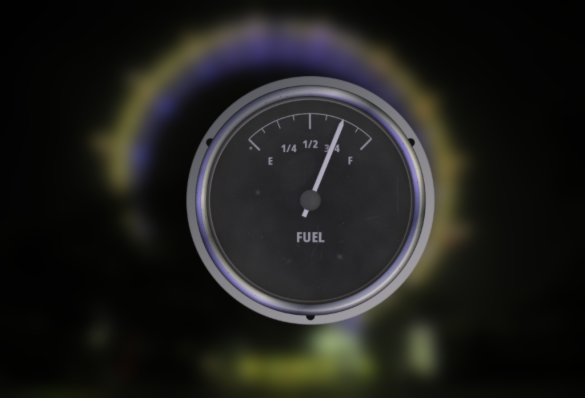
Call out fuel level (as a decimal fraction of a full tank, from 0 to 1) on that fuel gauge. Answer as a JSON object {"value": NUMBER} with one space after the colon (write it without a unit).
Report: {"value": 0.75}
